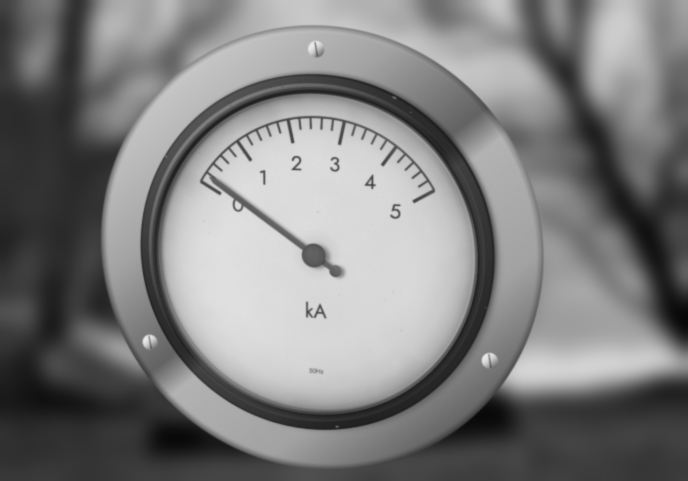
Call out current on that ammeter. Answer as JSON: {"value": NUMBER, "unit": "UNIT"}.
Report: {"value": 0.2, "unit": "kA"}
